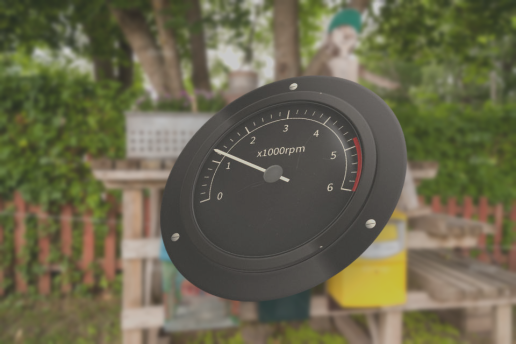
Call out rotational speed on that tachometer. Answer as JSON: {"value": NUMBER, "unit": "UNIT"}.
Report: {"value": 1200, "unit": "rpm"}
